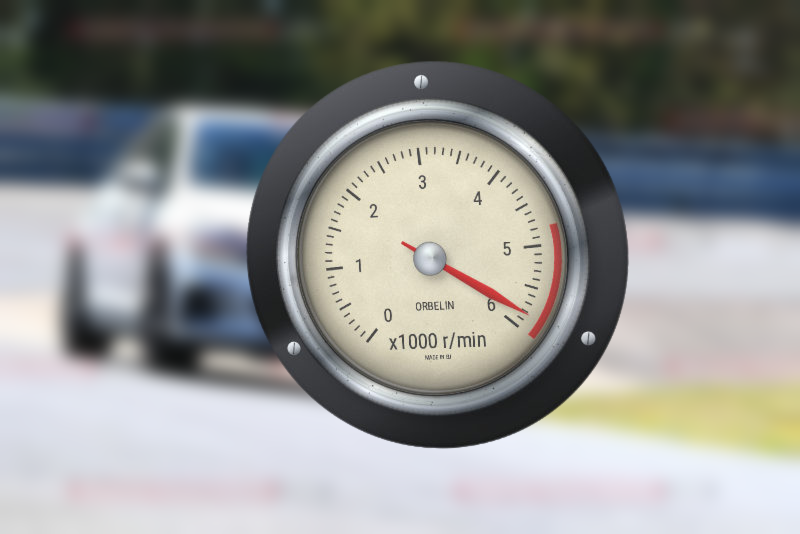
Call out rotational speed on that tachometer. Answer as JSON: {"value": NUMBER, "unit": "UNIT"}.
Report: {"value": 5800, "unit": "rpm"}
